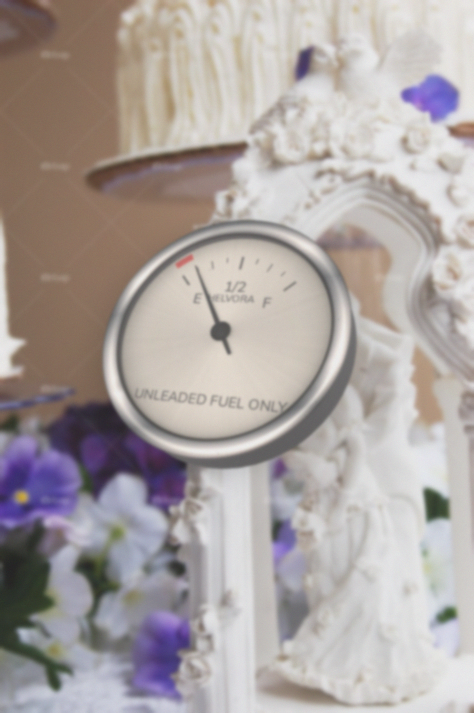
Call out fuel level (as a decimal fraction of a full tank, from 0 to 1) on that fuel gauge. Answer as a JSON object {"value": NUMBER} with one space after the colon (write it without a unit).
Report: {"value": 0.125}
